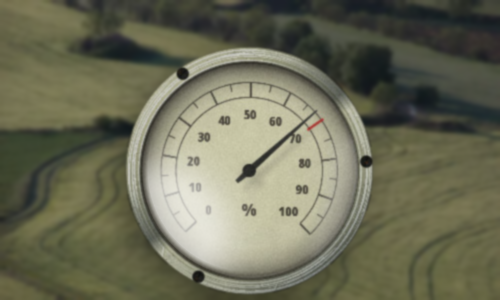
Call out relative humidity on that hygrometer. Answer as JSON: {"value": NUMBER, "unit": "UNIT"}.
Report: {"value": 67.5, "unit": "%"}
